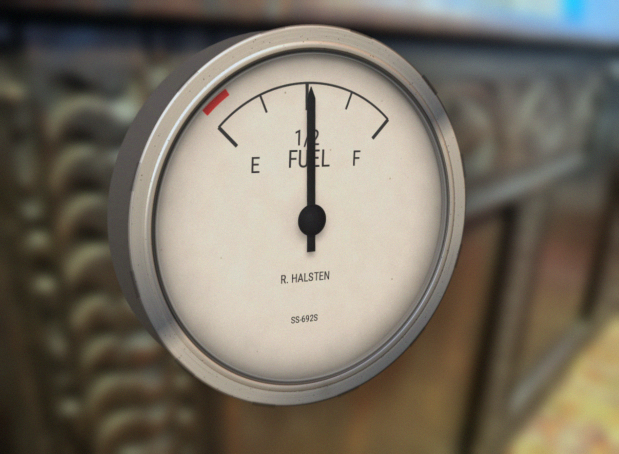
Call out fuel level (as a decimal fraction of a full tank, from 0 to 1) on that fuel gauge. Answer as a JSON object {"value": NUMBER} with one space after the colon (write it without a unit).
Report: {"value": 0.5}
